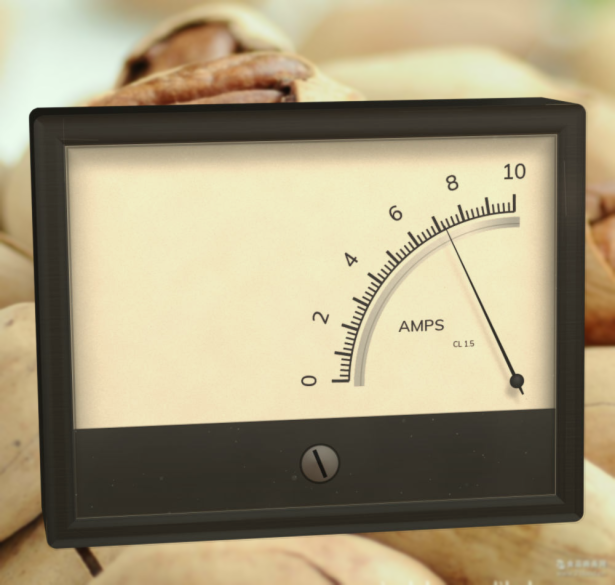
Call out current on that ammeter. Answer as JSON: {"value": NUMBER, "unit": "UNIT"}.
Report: {"value": 7.2, "unit": "A"}
